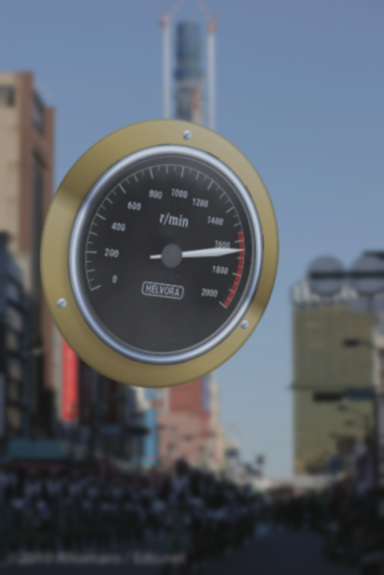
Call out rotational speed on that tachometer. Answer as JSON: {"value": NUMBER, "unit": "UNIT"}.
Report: {"value": 1650, "unit": "rpm"}
